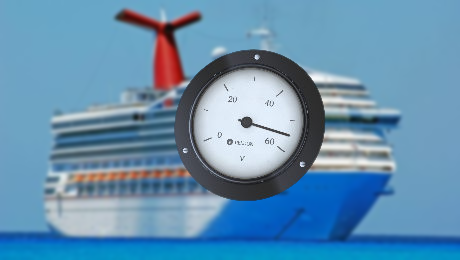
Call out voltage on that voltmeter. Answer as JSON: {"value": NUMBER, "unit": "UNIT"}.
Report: {"value": 55, "unit": "V"}
